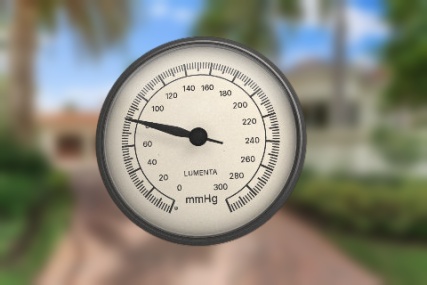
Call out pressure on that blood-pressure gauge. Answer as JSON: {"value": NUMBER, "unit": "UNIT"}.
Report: {"value": 80, "unit": "mmHg"}
